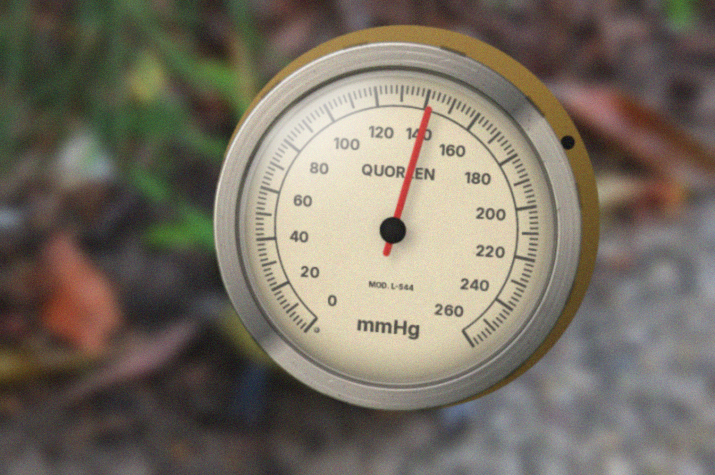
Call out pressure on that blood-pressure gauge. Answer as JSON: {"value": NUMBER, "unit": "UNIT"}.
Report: {"value": 142, "unit": "mmHg"}
